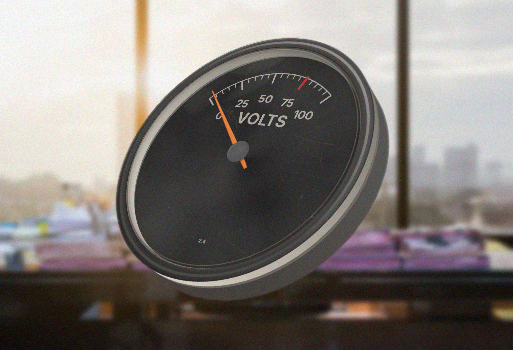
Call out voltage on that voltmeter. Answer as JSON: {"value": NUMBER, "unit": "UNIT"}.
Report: {"value": 5, "unit": "V"}
